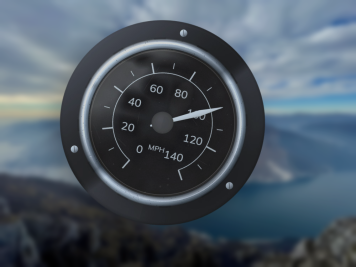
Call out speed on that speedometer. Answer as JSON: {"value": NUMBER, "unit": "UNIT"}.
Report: {"value": 100, "unit": "mph"}
